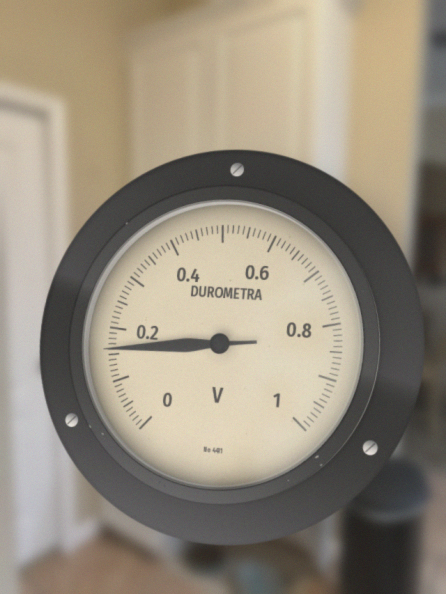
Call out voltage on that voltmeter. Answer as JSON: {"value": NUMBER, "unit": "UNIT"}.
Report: {"value": 0.16, "unit": "V"}
